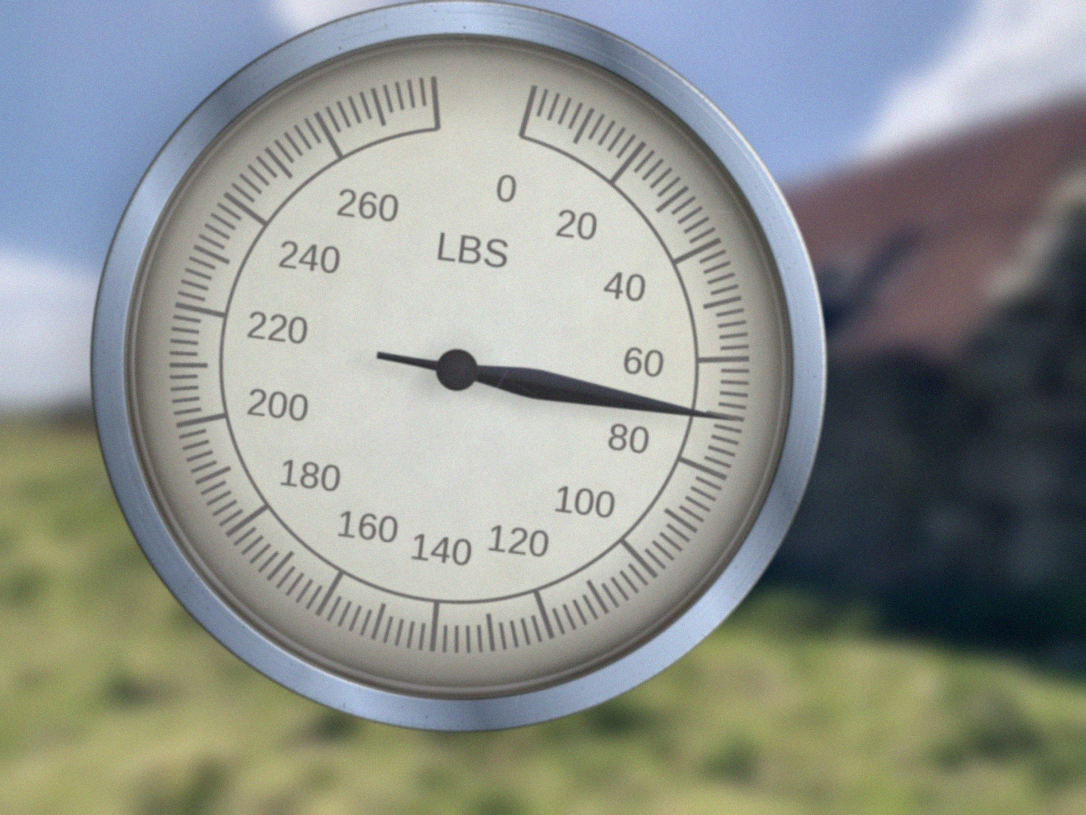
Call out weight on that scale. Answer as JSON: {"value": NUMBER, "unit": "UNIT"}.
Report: {"value": 70, "unit": "lb"}
